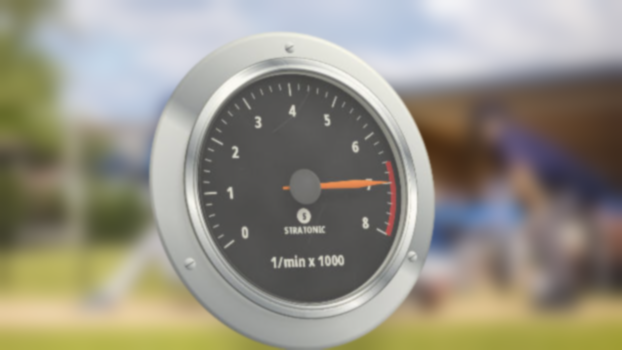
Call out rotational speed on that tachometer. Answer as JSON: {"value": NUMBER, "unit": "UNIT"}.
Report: {"value": 7000, "unit": "rpm"}
